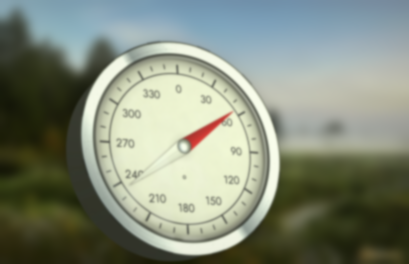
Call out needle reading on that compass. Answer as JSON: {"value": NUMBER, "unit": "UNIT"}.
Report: {"value": 55, "unit": "°"}
